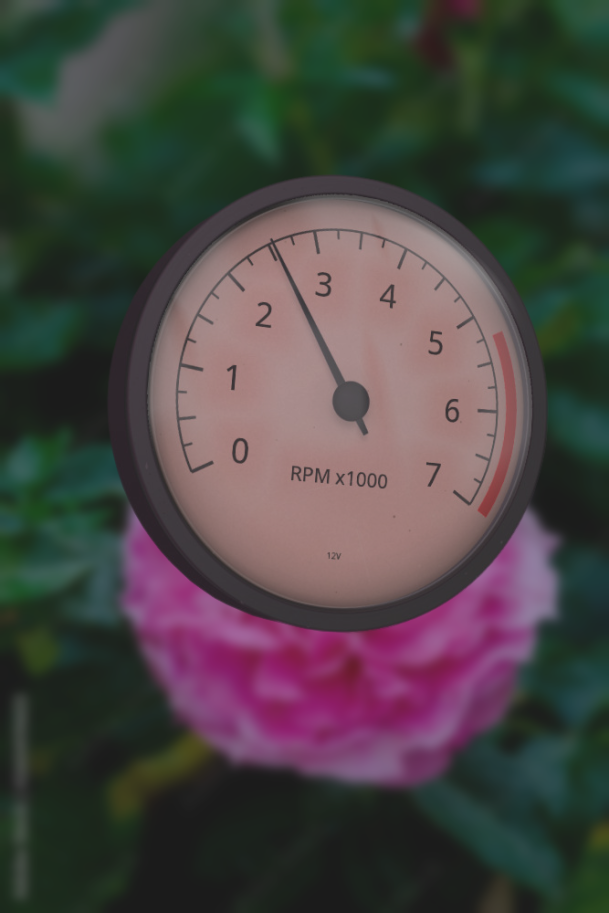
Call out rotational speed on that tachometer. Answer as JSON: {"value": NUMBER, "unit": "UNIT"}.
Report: {"value": 2500, "unit": "rpm"}
